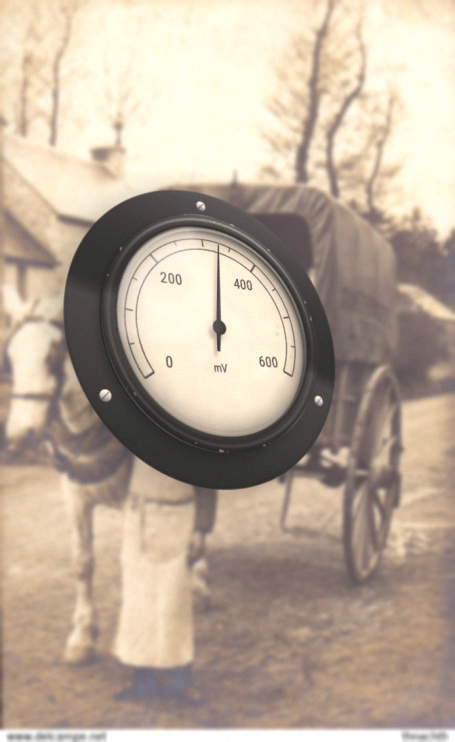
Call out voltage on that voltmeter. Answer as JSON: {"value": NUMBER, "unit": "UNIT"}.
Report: {"value": 325, "unit": "mV"}
